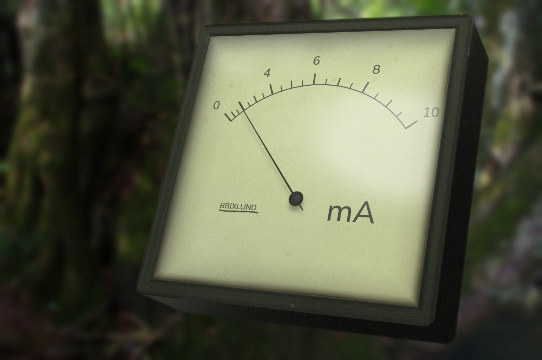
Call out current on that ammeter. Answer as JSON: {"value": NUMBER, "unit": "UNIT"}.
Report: {"value": 2, "unit": "mA"}
